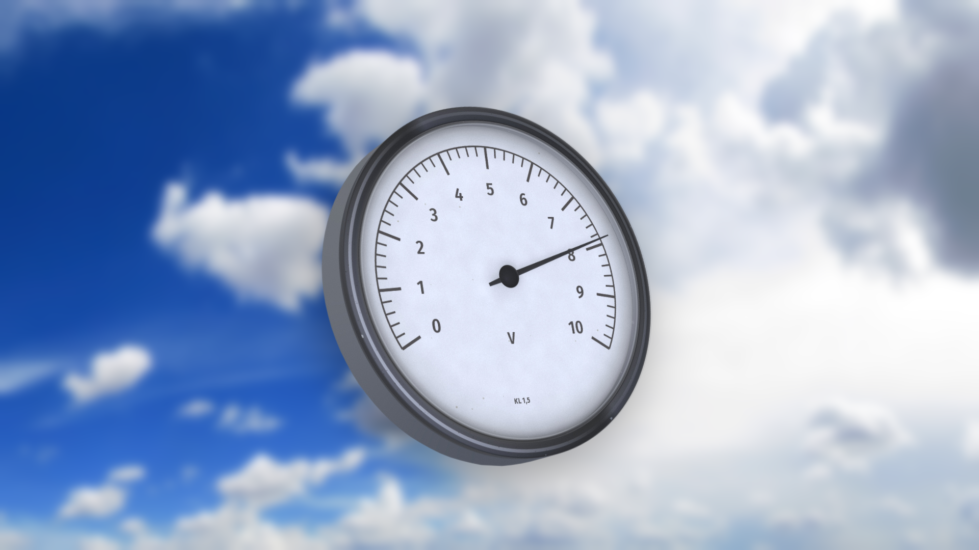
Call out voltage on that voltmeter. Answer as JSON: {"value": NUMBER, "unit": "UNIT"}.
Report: {"value": 7.9, "unit": "V"}
